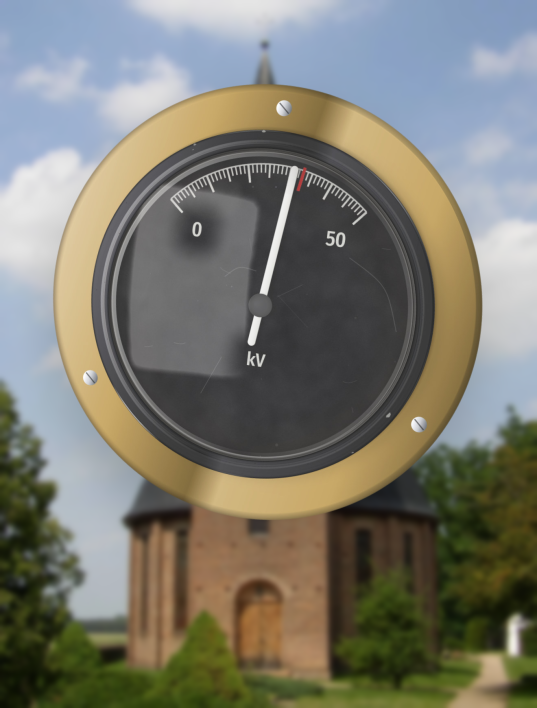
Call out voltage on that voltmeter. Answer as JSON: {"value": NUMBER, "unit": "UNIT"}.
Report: {"value": 31, "unit": "kV"}
